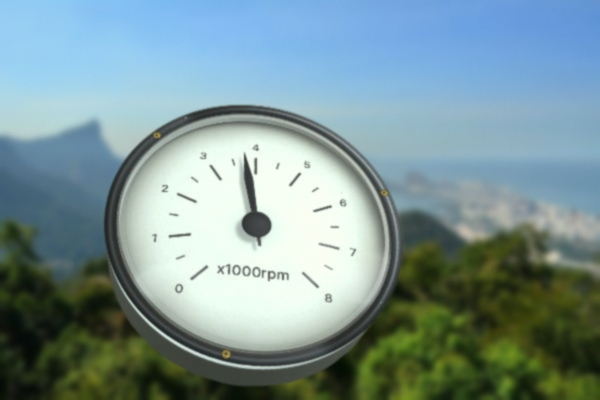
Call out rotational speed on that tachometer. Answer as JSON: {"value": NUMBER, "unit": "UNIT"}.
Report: {"value": 3750, "unit": "rpm"}
